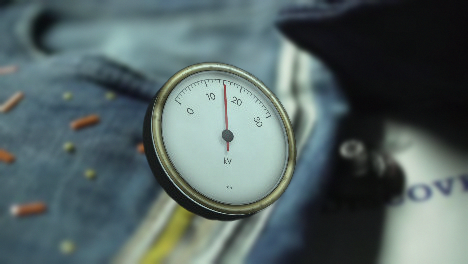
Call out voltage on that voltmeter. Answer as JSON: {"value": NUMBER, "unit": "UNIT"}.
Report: {"value": 15, "unit": "kV"}
